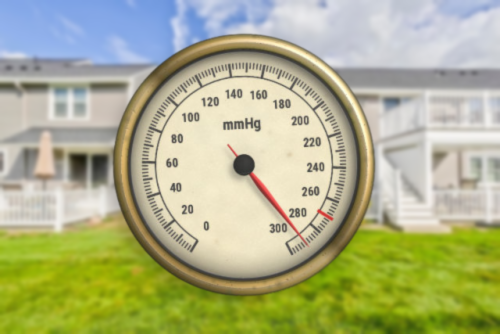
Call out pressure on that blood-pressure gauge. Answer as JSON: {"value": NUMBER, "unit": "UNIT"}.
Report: {"value": 290, "unit": "mmHg"}
